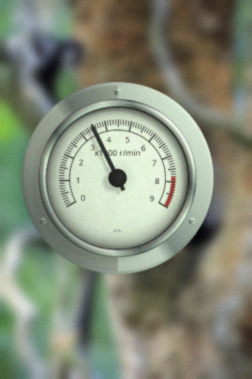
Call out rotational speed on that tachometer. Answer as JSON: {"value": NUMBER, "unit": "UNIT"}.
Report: {"value": 3500, "unit": "rpm"}
